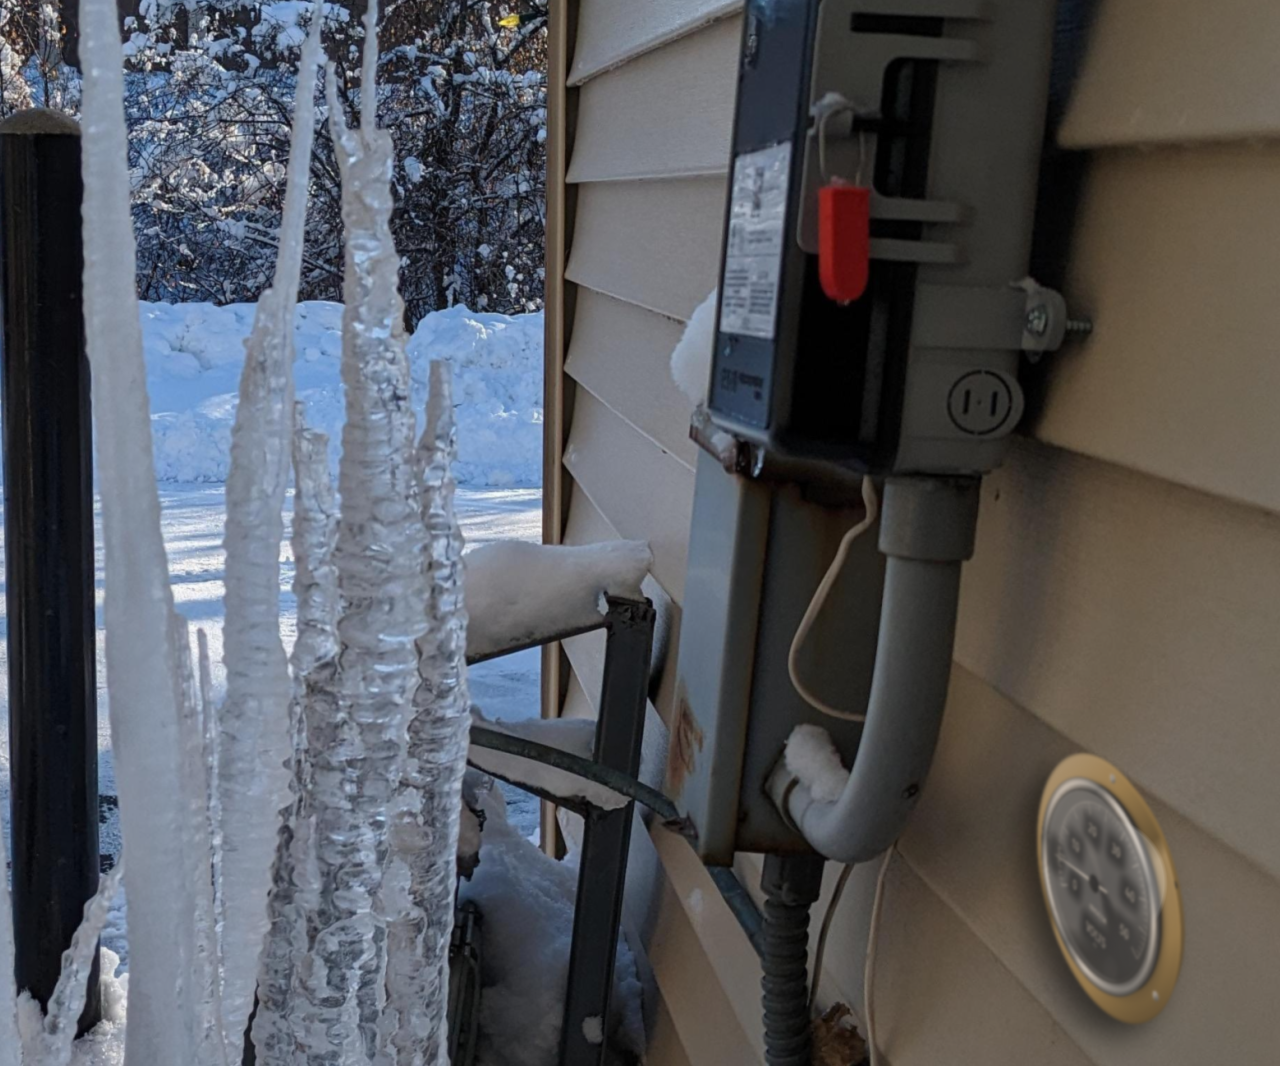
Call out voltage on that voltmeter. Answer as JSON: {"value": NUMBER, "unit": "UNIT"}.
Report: {"value": 5, "unit": "V"}
